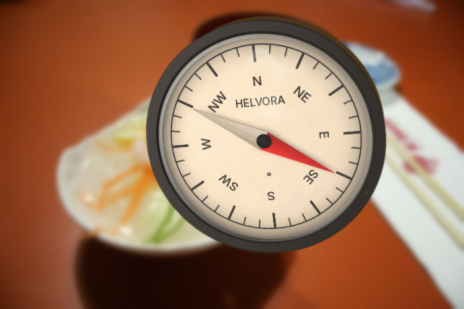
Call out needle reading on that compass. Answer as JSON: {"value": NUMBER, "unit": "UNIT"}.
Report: {"value": 120, "unit": "°"}
